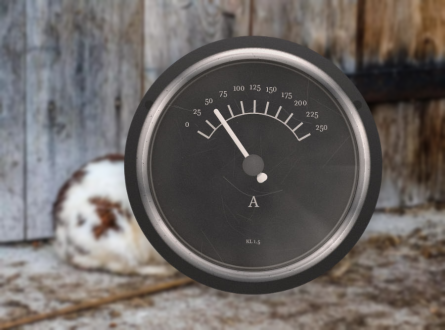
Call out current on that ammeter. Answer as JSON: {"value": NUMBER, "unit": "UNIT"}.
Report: {"value": 50, "unit": "A"}
